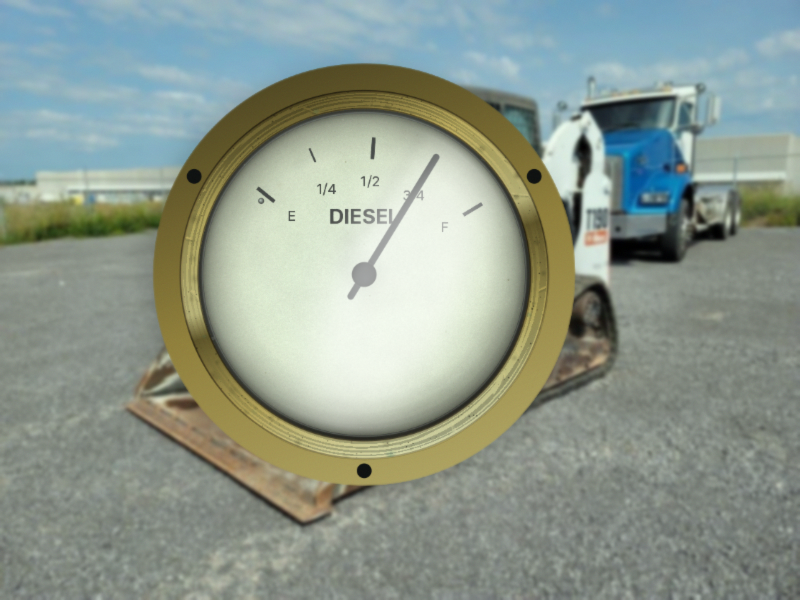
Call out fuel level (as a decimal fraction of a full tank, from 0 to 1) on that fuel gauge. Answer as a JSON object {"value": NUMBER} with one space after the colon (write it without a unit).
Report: {"value": 0.75}
